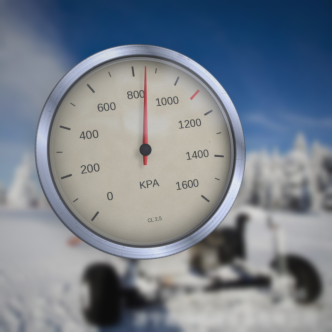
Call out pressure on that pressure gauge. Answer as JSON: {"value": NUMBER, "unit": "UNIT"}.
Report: {"value": 850, "unit": "kPa"}
